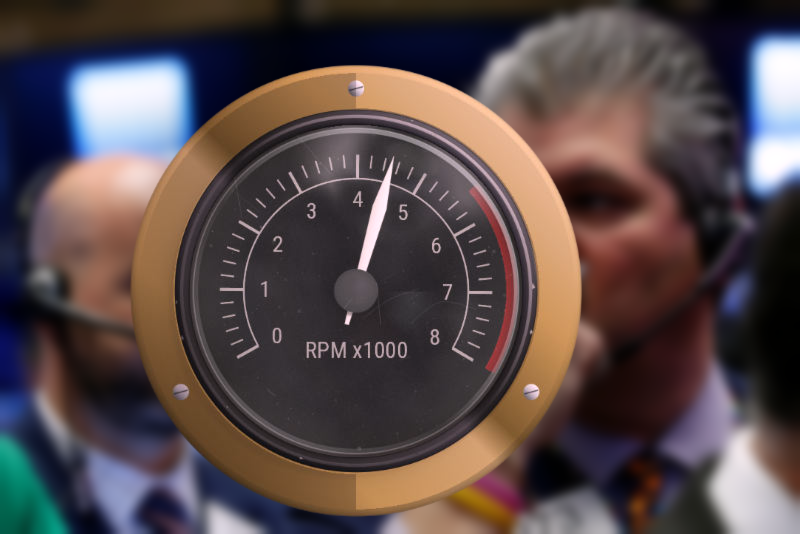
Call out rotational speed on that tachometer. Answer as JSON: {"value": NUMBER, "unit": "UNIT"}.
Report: {"value": 4500, "unit": "rpm"}
